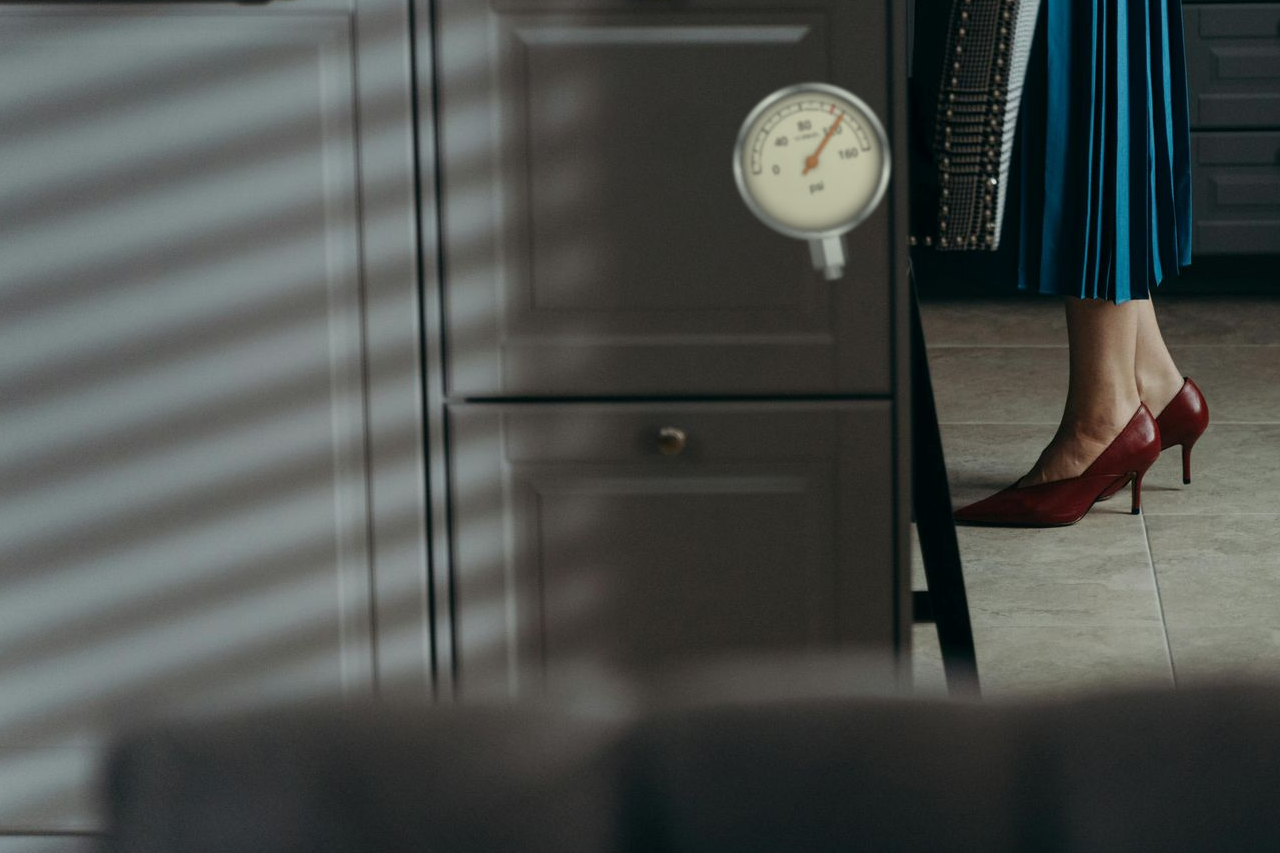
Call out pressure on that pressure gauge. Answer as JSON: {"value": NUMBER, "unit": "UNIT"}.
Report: {"value": 120, "unit": "psi"}
